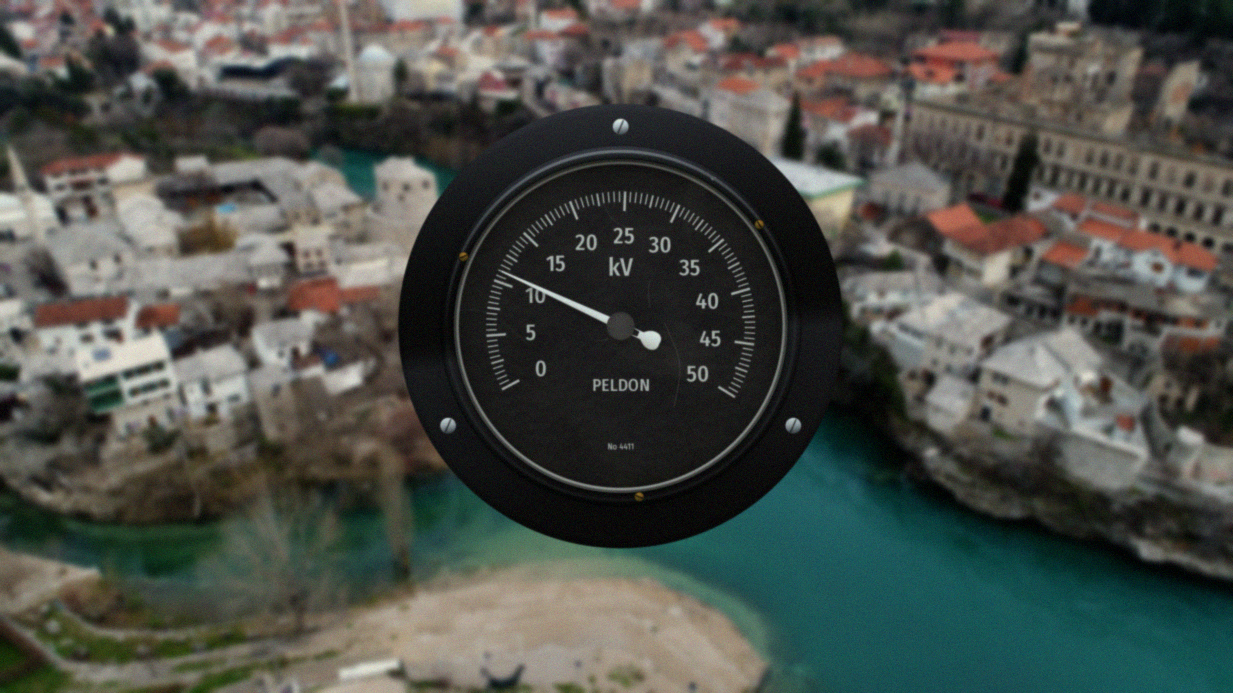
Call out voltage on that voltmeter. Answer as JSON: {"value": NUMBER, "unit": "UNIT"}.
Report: {"value": 11, "unit": "kV"}
